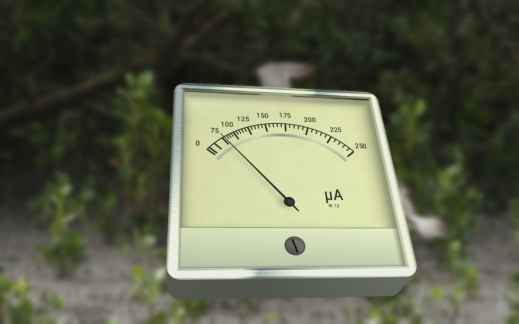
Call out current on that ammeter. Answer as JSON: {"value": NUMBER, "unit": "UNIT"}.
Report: {"value": 75, "unit": "µA"}
